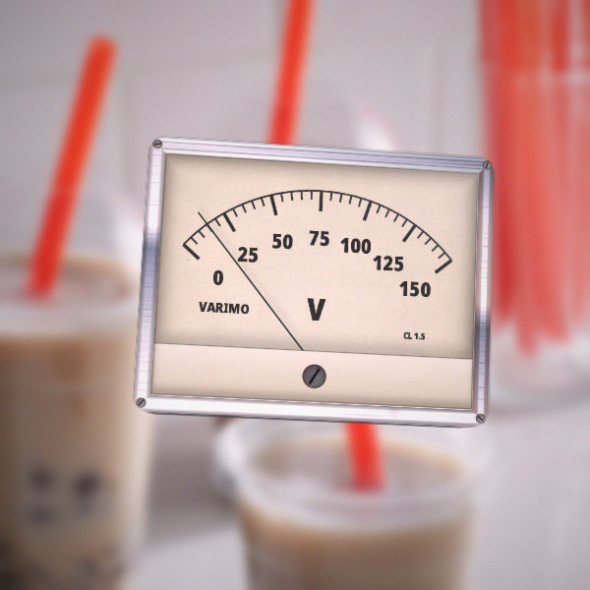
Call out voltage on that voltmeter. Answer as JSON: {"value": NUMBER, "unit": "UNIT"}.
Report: {"value": 15, "unit": "V"}
